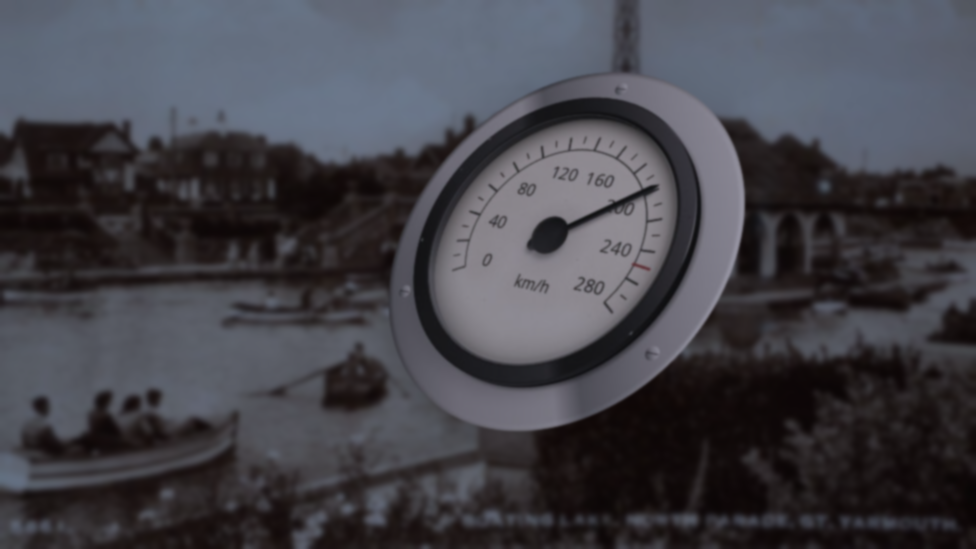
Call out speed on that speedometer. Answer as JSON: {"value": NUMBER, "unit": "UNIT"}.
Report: {"value": 200, "unit": "km/h"}
